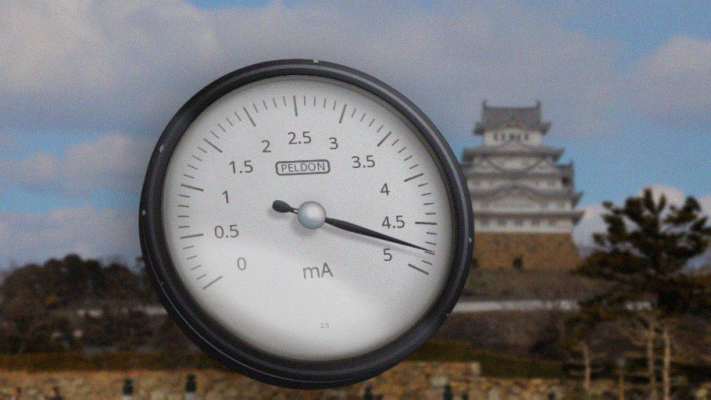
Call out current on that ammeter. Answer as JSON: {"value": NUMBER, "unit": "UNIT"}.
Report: {"value": 4.8, "unit": "mA"}
